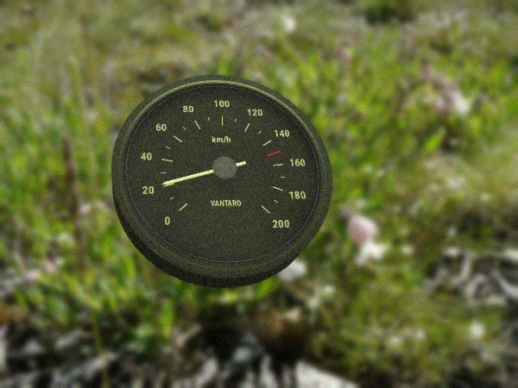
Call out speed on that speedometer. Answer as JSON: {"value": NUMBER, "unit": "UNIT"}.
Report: {"value": 20, "unit": "km/h"}
